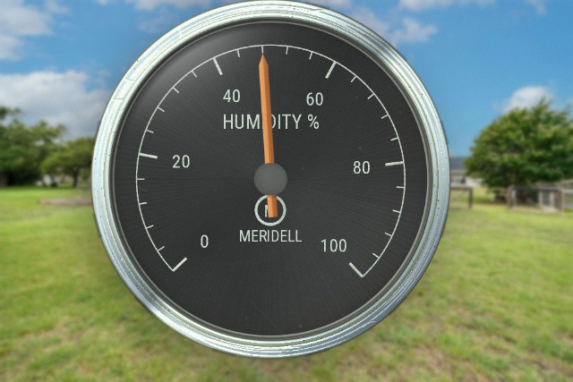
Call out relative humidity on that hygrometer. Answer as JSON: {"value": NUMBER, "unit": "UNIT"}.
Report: {"value": 48, "unit": "%"}
